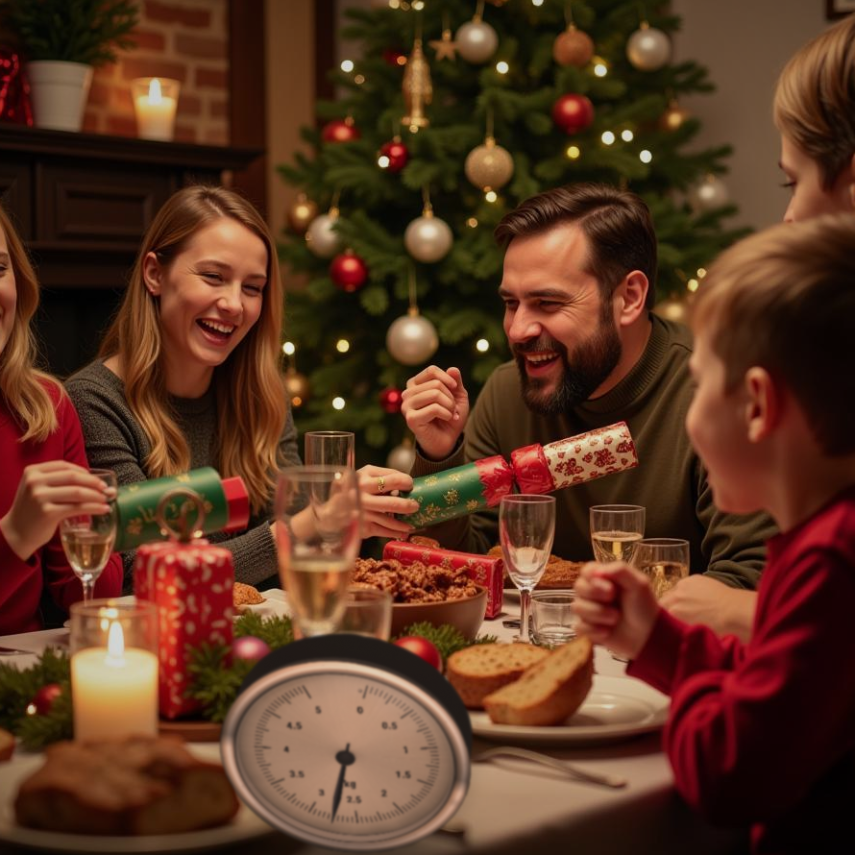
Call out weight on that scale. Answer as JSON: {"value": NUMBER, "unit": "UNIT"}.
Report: {"value": 2.75, "unit": "kg"}
